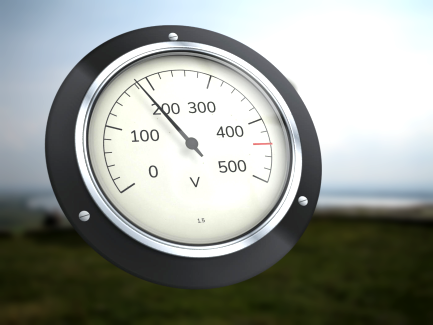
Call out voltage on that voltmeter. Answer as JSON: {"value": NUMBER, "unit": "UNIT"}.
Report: {"value": 180, "unit": "V"}
